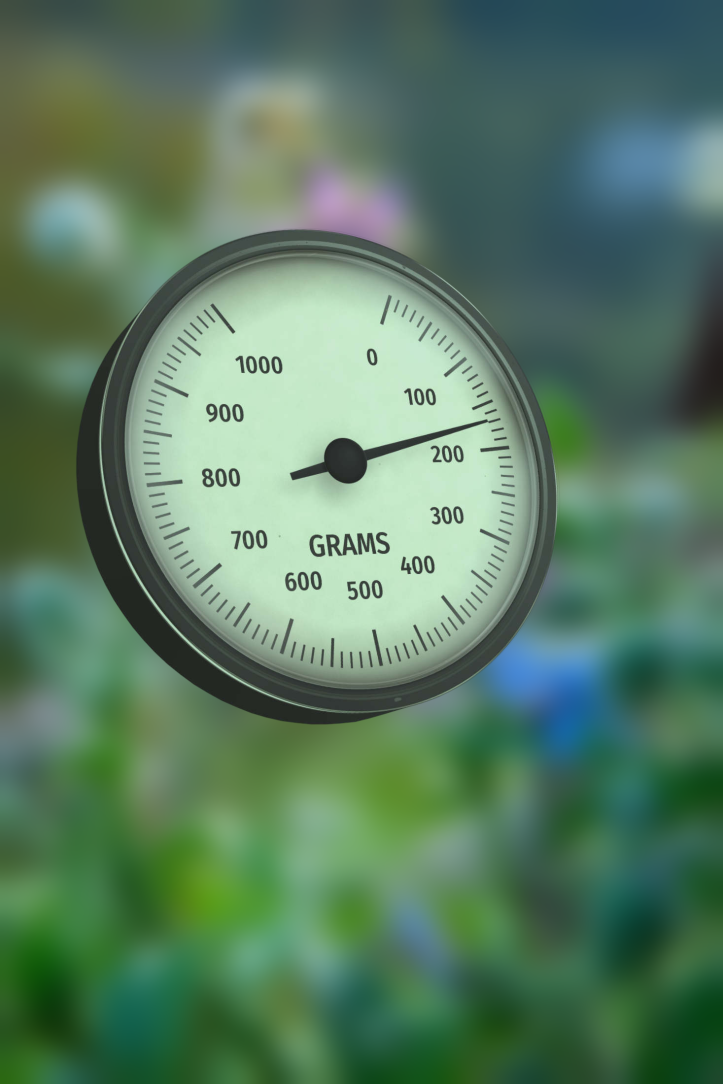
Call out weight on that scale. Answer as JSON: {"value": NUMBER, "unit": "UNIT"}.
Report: {"value": 170, "unit": "g"}
